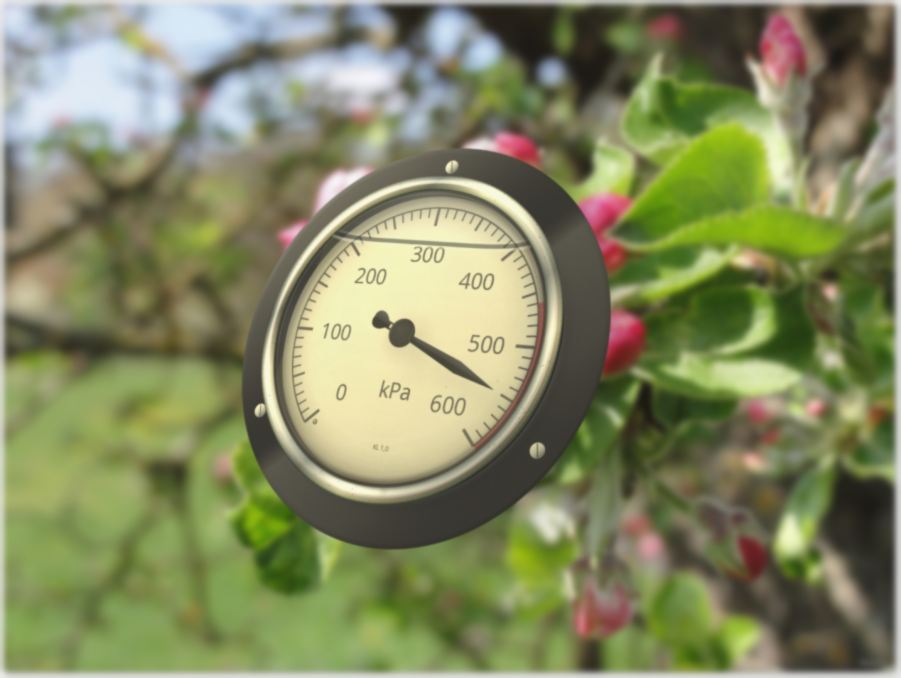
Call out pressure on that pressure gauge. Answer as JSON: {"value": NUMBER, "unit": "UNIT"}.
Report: {"value": 550, "unit": "kPa"}
